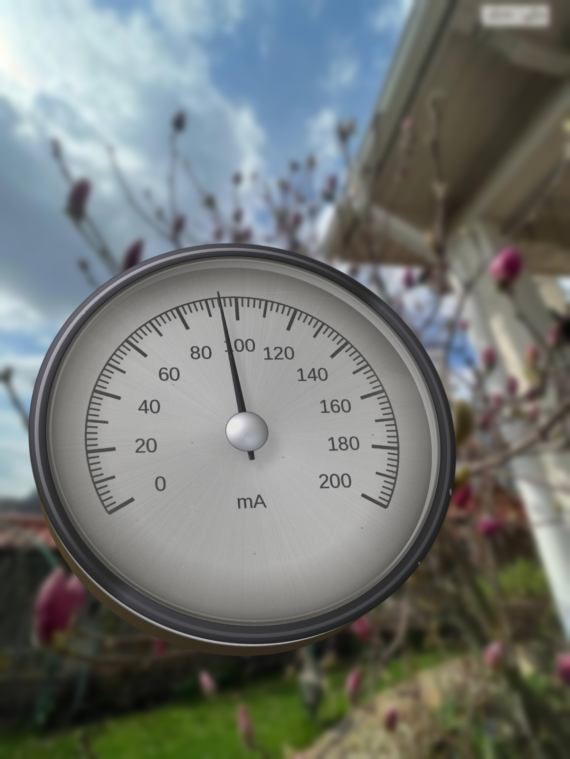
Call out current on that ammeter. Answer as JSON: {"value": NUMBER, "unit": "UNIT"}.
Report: {"value": 94, "unit": "mA"}
